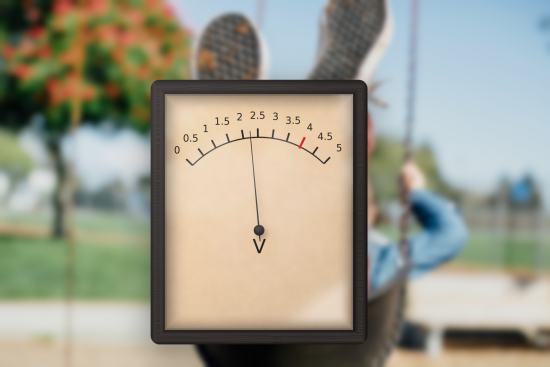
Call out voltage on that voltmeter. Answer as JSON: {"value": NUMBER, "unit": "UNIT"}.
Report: {"value": 2.25, "unit": "V"}
